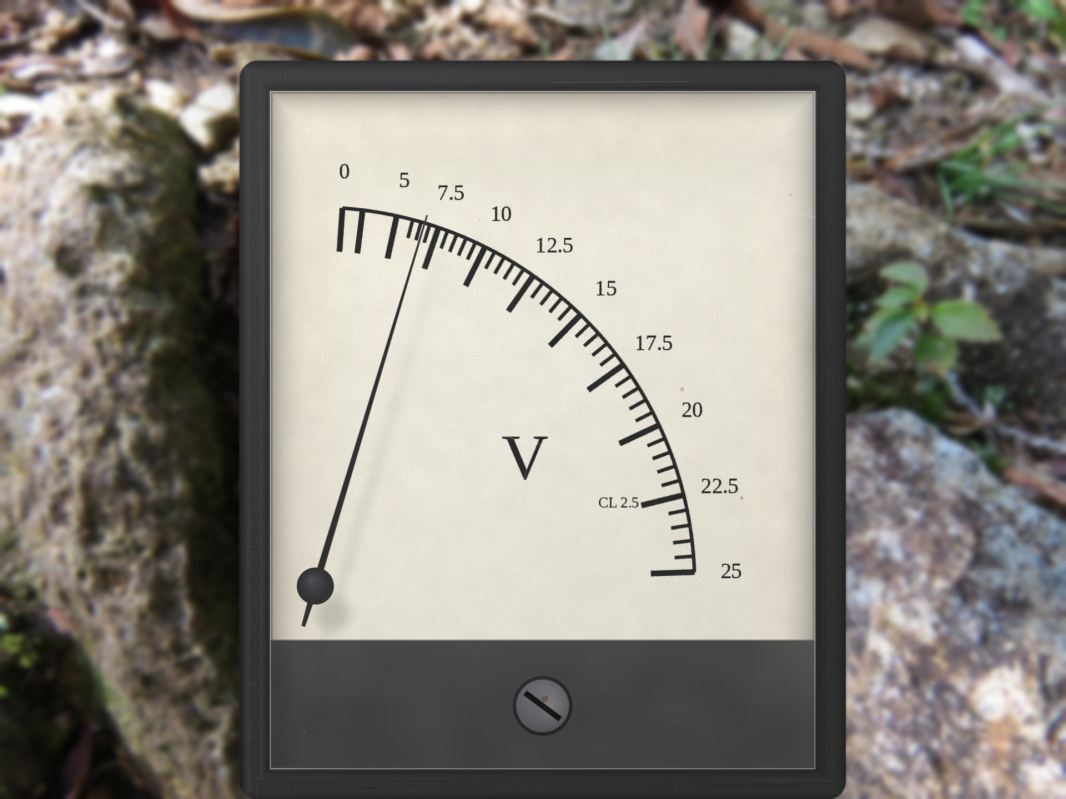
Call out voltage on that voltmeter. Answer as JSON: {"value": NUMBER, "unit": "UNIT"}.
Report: {"value": 6.75, "unit": "V"}
